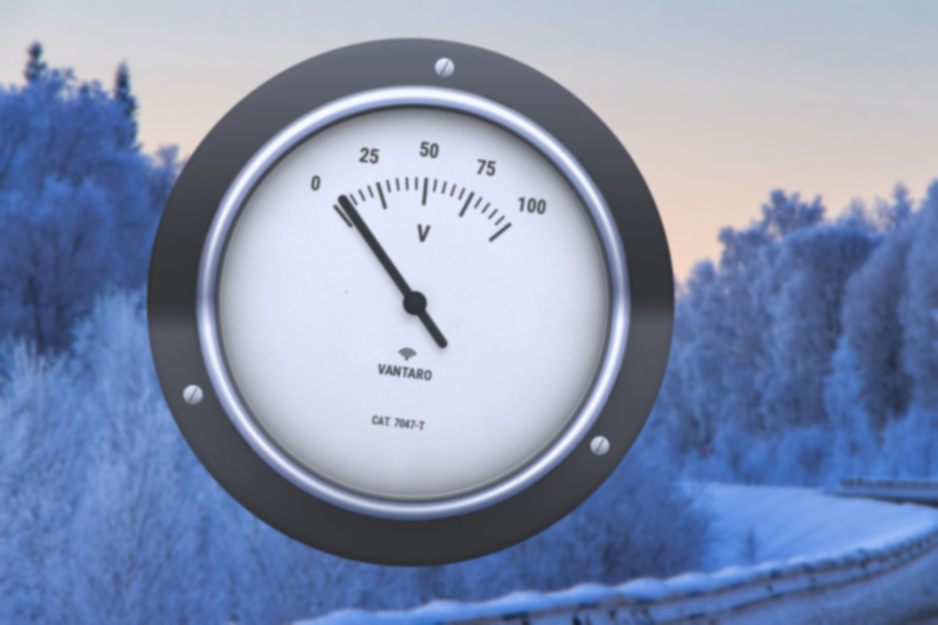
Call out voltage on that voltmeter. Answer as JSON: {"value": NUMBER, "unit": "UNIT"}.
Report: {"value": 5, "unit": "V"}
